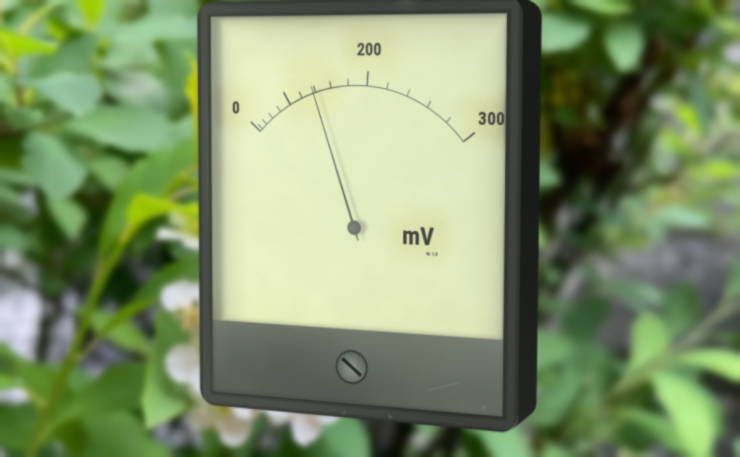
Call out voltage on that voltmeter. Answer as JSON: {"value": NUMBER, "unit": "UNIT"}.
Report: {"value": 140, "unit": "mV"}
